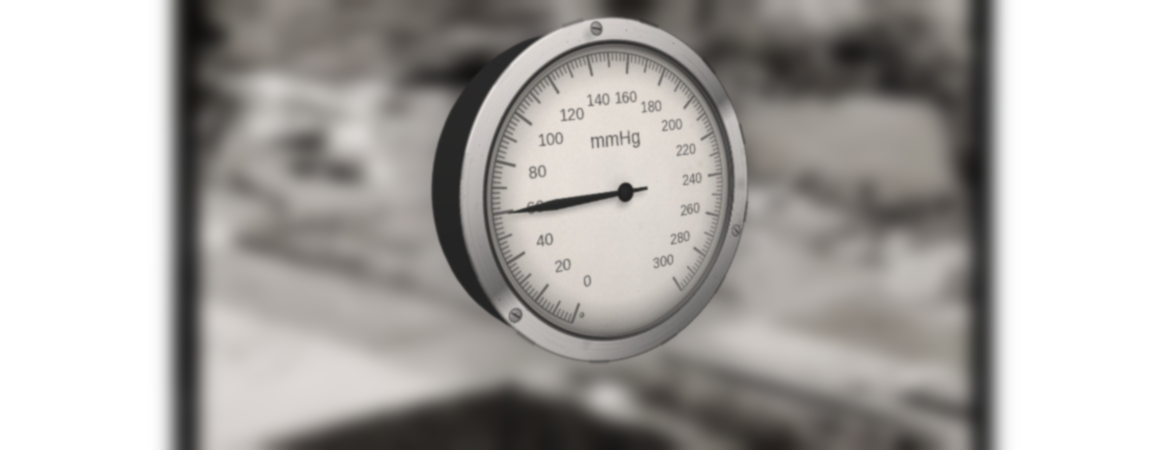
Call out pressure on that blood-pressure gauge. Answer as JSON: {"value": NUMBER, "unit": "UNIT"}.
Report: {"value": 60, "unit": "mmHg"}
